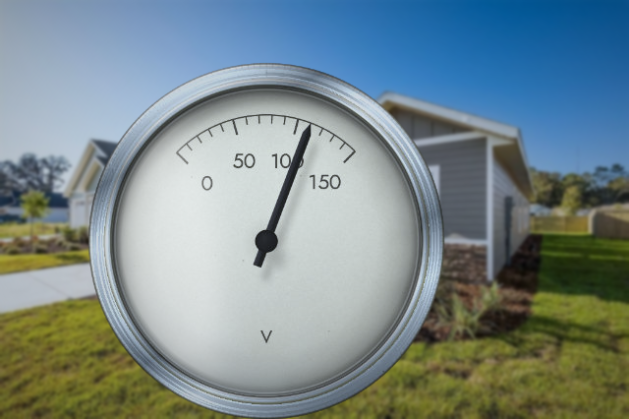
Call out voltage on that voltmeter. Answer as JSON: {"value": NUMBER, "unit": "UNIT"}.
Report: {"value": 110, "unit": "V"}
